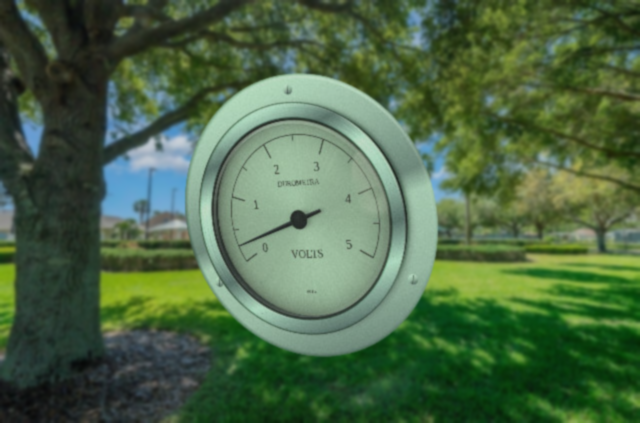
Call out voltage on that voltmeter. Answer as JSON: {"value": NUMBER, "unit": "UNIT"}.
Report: {"value": 0.25, "unit": "V"}
